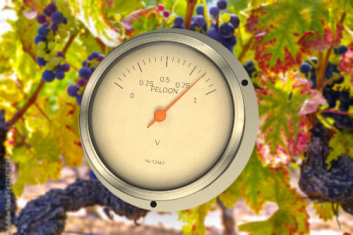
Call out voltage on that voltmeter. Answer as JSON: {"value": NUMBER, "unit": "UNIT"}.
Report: {"value": 0.85, "unit": "V"}
